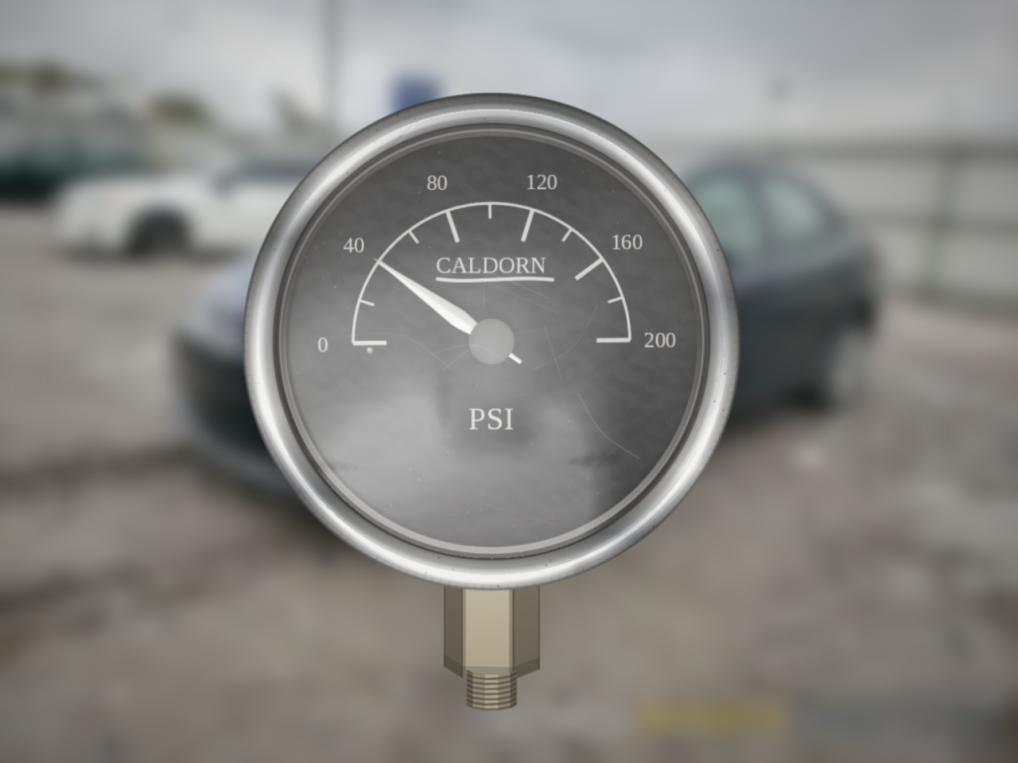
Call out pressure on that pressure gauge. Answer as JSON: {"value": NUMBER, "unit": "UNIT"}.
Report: {"value": 40, "unit": "psi"}
